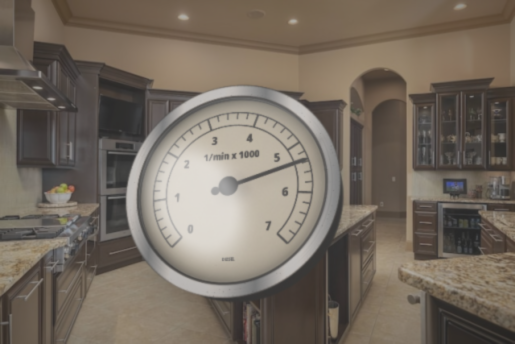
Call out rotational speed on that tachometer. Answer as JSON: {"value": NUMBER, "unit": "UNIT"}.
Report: {"value": 5400, "unit": "rpm"}
